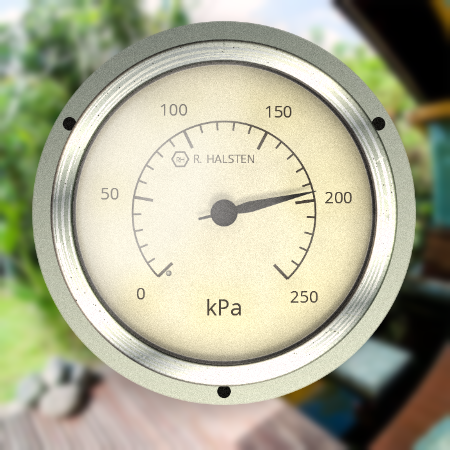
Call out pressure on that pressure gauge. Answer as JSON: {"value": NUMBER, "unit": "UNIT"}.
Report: {"value": 195, "unit": "kPa"}
